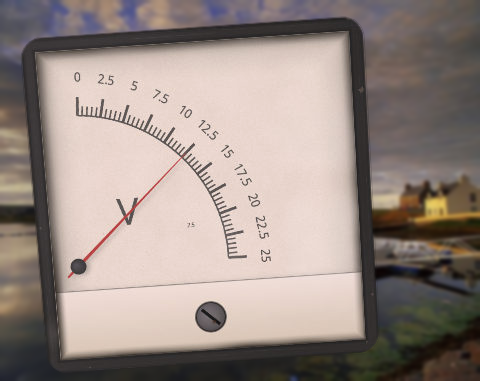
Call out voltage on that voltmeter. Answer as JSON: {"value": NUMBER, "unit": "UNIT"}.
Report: {"value": 12.5, "unit": "V"}
